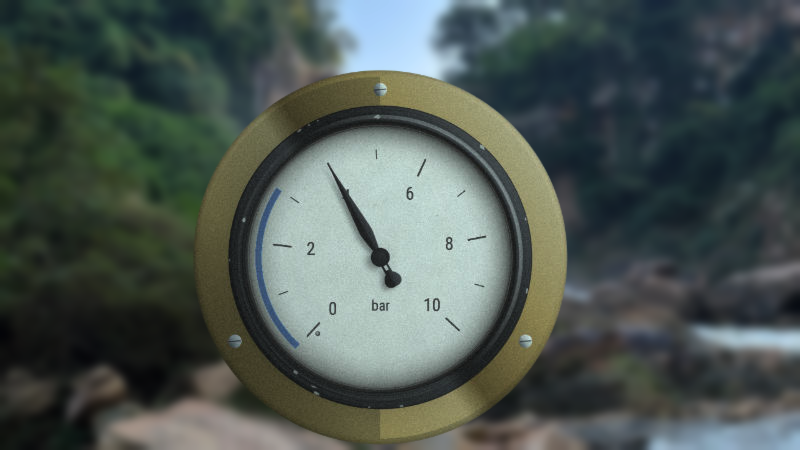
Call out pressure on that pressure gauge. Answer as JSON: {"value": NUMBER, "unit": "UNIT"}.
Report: {"value": 4, "unit": "bar"}
